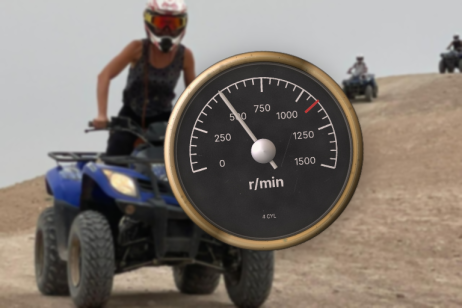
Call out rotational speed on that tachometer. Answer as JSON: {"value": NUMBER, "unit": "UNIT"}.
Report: {"value": 500, "unit": "rpm"}
